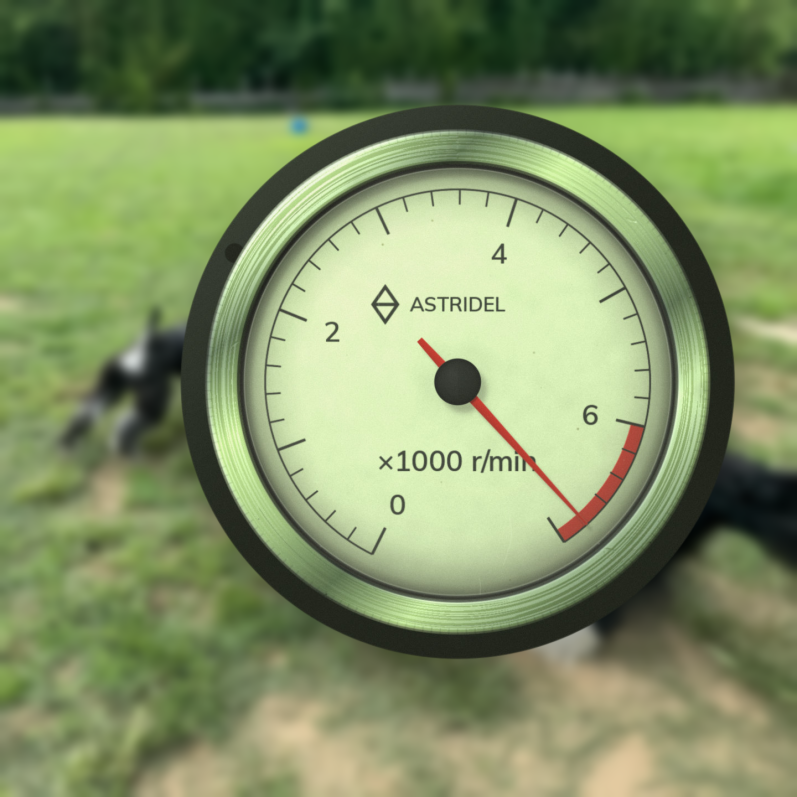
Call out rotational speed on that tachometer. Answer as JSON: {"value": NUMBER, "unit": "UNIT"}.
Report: {"value": 6800, "unit": "rpm"}
